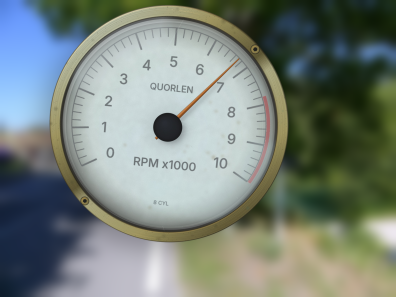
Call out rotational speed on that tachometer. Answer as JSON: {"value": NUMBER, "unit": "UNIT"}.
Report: {"value": 6700, "unit": "rpm"}
